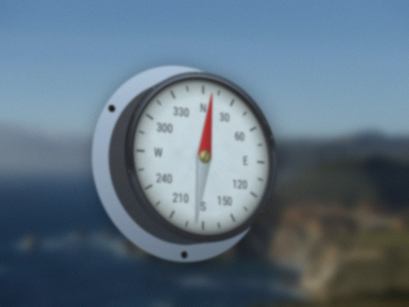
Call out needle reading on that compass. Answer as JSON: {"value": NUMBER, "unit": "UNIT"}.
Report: {"value": 7.5, "unit": "°"}
